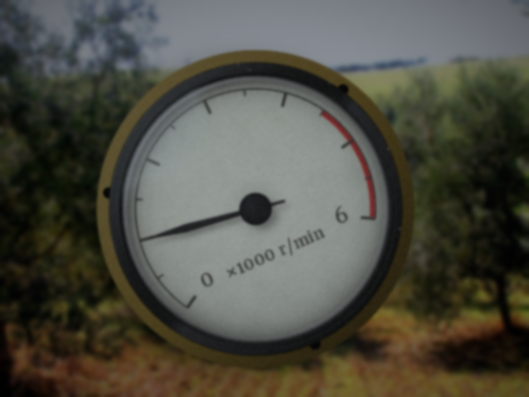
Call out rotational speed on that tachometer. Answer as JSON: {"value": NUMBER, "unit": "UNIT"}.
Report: {"value": 1000, "unit": "rpm"}
